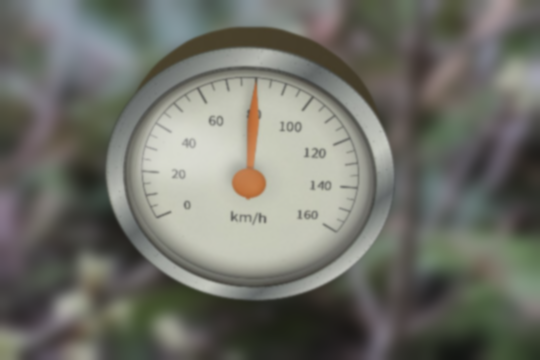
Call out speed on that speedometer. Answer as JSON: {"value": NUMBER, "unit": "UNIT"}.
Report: {"value": 80, "unit": "km/h"}
